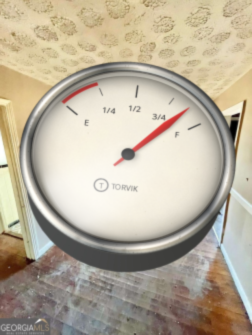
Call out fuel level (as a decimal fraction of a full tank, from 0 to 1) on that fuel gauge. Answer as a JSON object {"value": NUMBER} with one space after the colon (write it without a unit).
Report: {"value": 0.875}
